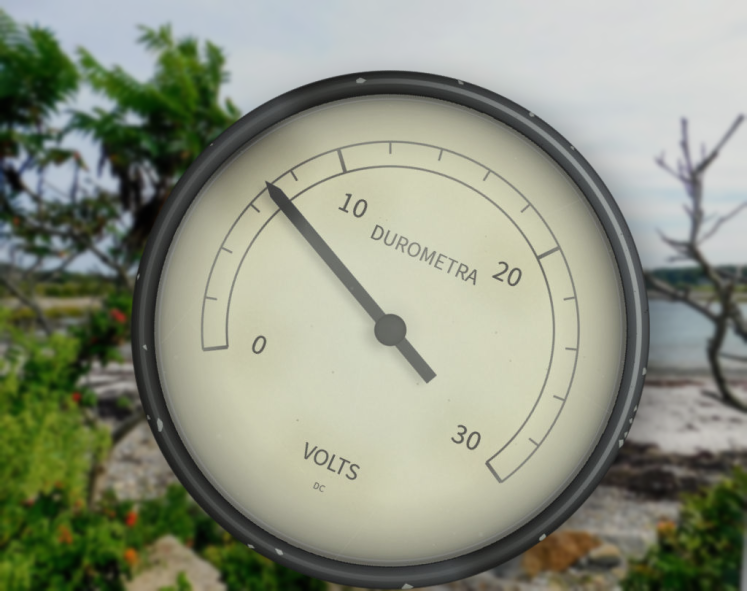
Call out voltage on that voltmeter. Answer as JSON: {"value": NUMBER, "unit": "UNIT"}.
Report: {"value": 7, "unit": "V"}
